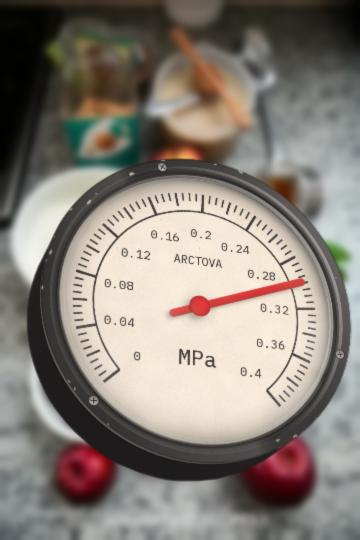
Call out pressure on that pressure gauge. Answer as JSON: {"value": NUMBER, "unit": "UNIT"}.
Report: {"value": 0.3, "unit": "MPa"}
